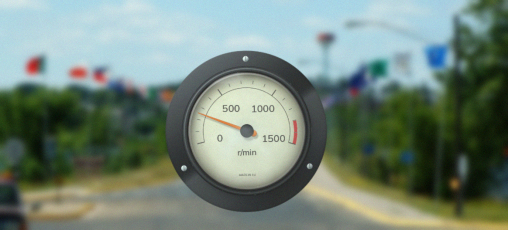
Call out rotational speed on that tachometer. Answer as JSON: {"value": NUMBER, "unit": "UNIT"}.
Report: {"value": 250, "unit": "rpm"}
